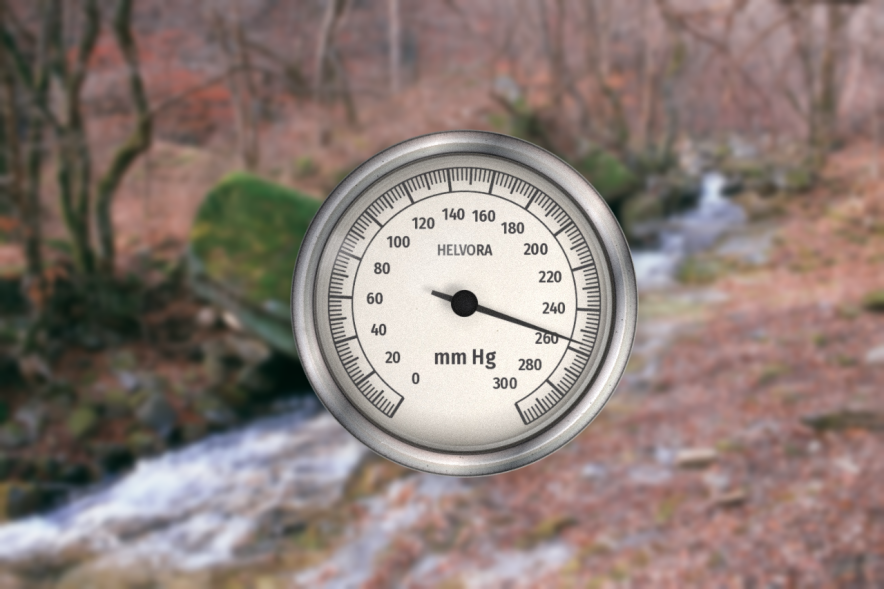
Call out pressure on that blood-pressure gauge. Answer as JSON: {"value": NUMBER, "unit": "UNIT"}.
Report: {"value": 256, "unit": "mmHg"}
